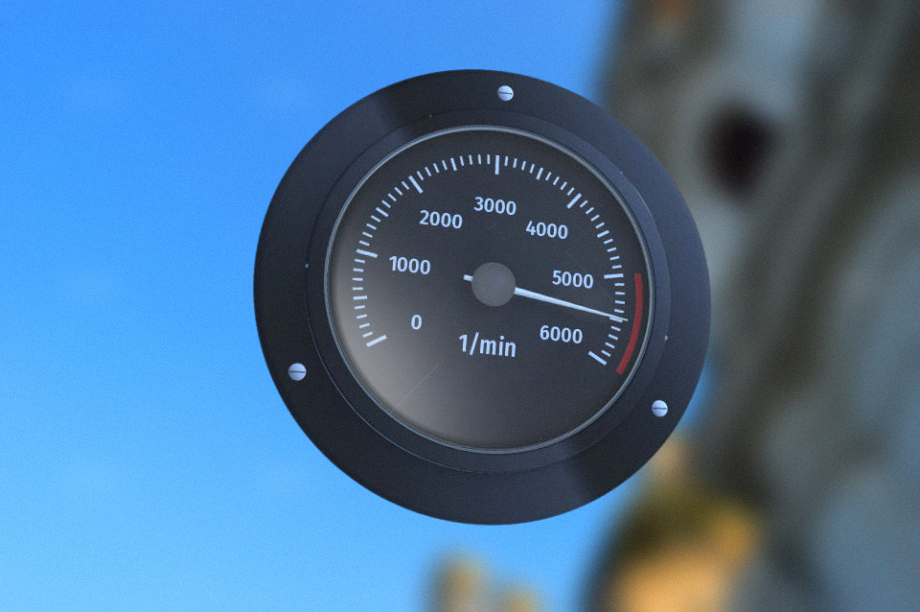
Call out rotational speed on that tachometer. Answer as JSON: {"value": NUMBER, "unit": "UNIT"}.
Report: {"value": 5500, "unit": "rpm"}
